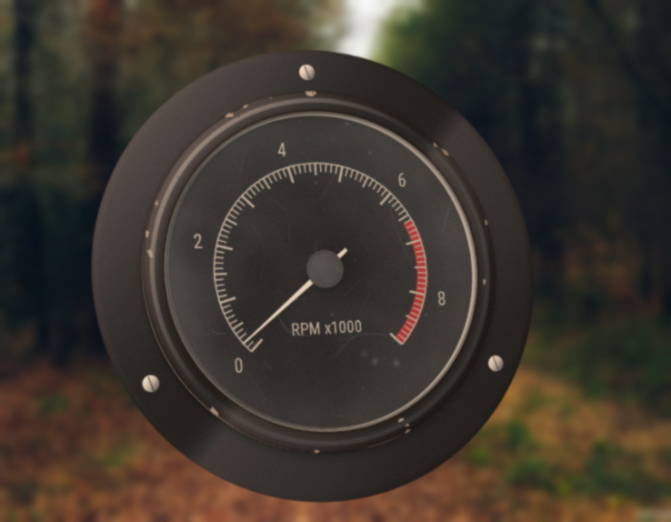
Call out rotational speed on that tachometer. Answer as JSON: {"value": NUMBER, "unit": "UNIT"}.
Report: {"value": 200, "unit": "rpm"}
